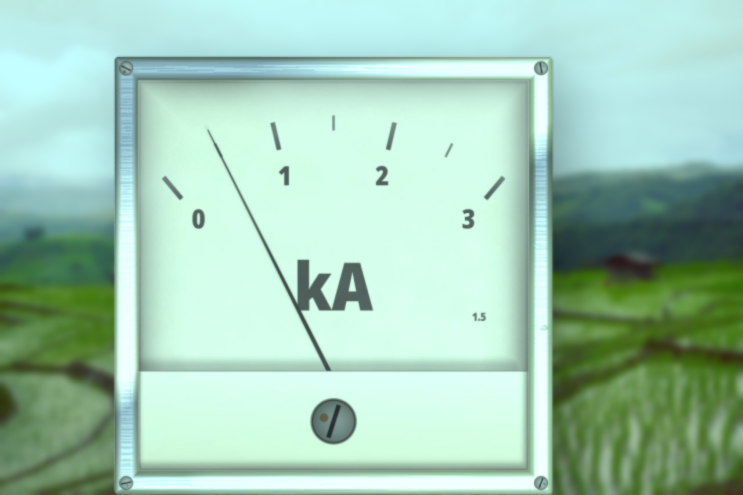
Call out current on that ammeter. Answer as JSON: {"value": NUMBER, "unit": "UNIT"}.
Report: {"value": 0.5, "unit": "kA"}
